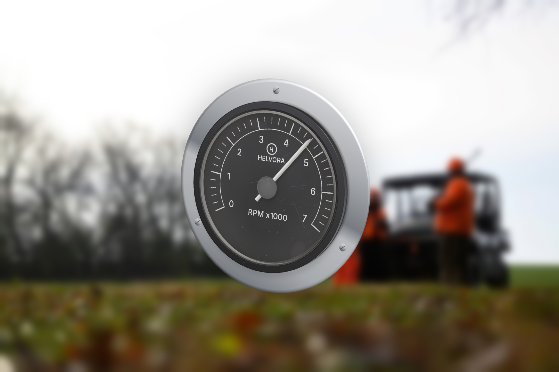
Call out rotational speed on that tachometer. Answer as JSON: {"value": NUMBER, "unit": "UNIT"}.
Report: {"value": 4600, "unit": "rpm"}
